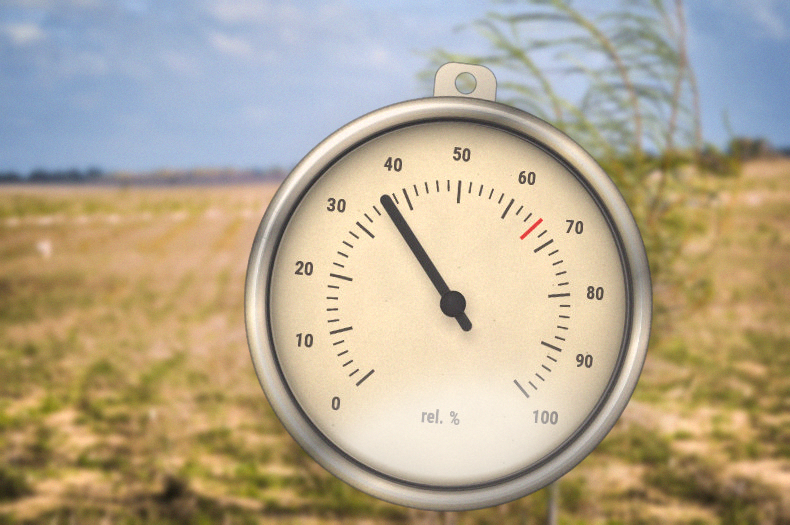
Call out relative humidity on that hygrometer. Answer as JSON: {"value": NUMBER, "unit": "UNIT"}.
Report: {"value": 36, "unit": "%"}
